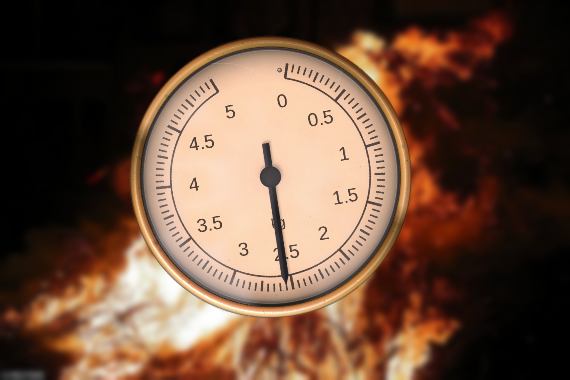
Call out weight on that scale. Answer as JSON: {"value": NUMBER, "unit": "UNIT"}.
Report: {"value": 2.55, "unit": "kg"}
